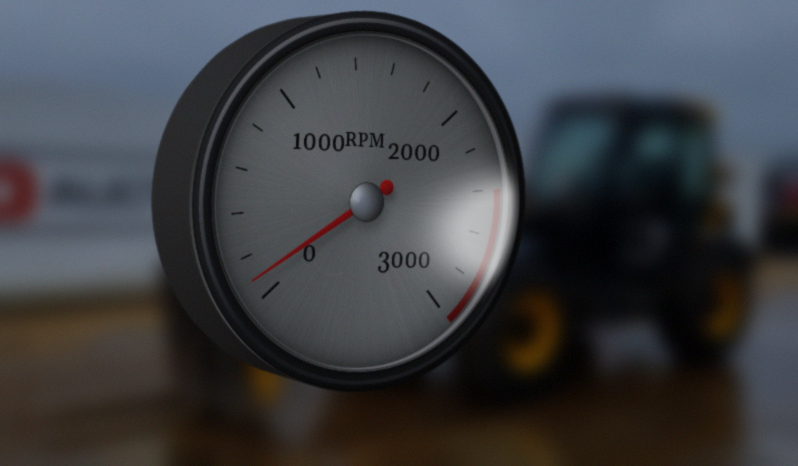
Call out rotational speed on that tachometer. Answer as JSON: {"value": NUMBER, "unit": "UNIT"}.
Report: {"value": 100, "unit": "rpm"}
